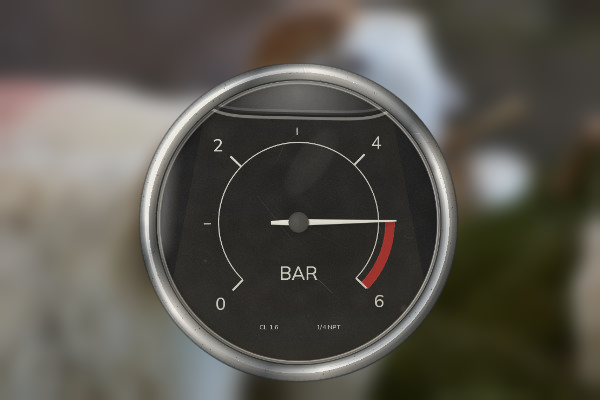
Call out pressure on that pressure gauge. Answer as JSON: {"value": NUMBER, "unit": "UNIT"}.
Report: {"value": 5, "unit": "bar"}
